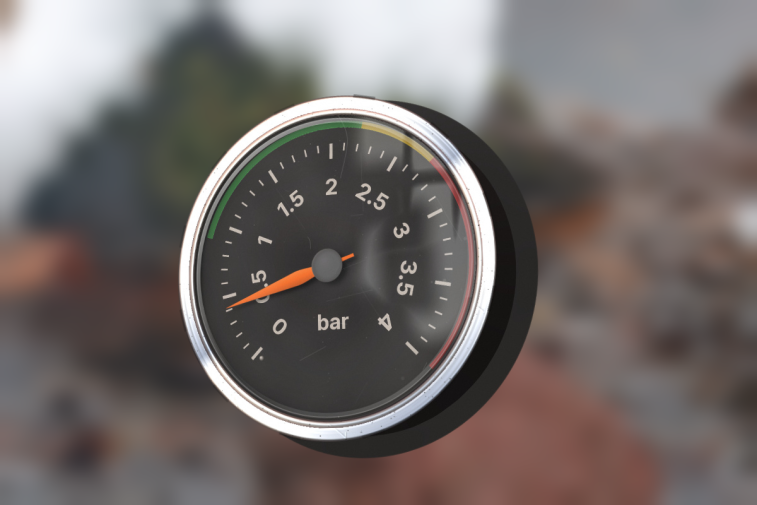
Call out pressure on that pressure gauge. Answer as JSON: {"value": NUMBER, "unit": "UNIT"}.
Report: {"value": 0.4, "unit": "bar"}
